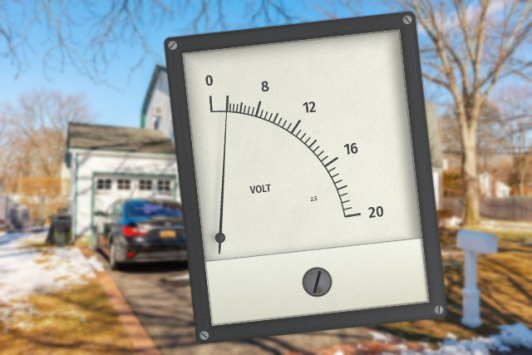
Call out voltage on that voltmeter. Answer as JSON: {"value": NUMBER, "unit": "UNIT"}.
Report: {"value": 4, "unit": "V"}
